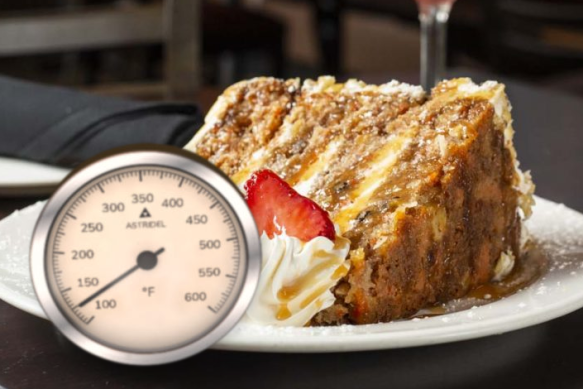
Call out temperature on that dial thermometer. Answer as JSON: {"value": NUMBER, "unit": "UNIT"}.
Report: {"value": 125, "unit": "°F"}
